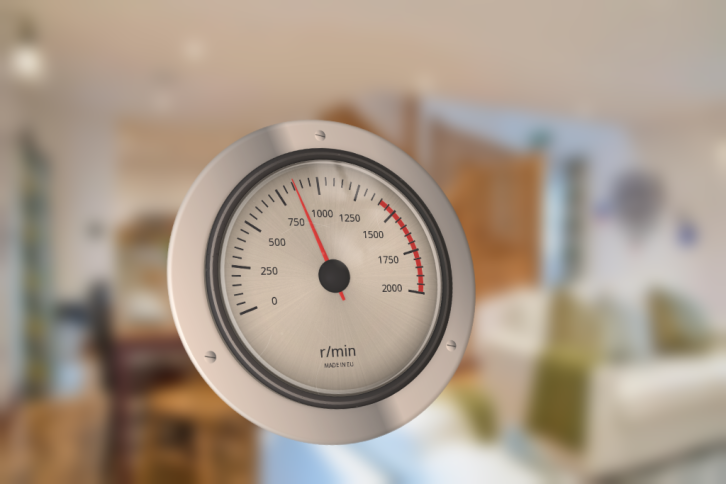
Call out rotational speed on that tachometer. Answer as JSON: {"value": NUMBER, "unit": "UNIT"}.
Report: {"value": 850, "unit": "rpm"}
